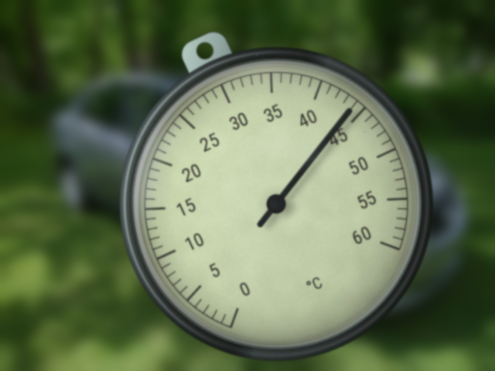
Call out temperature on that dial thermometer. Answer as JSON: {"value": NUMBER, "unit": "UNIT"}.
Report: {"value": 44, "unit": "°C"}
